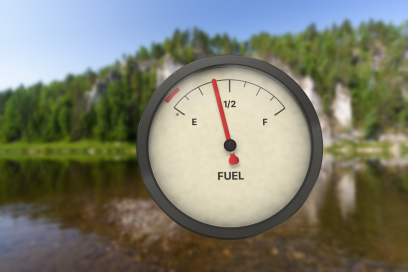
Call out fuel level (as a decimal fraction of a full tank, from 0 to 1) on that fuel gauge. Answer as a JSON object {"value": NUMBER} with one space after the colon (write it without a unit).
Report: {"value": 0.375}
